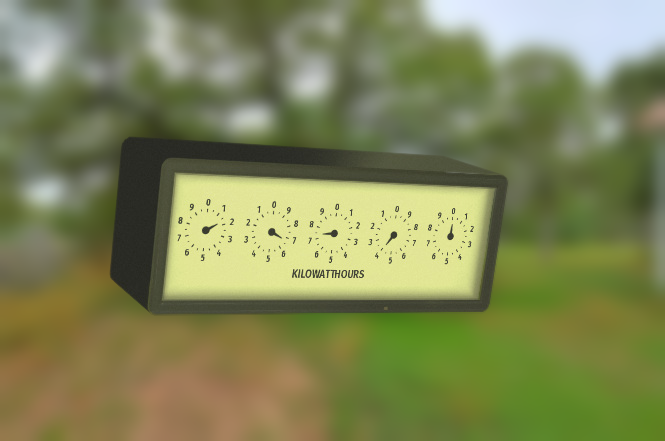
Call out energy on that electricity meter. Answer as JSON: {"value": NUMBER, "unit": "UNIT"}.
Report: {"value": 16740, "unit": "kWh"}
